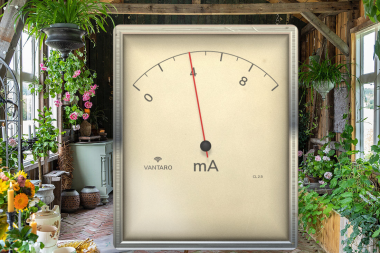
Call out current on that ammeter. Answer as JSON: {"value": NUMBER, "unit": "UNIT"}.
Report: {"value": 4, "unit": "mA"}
